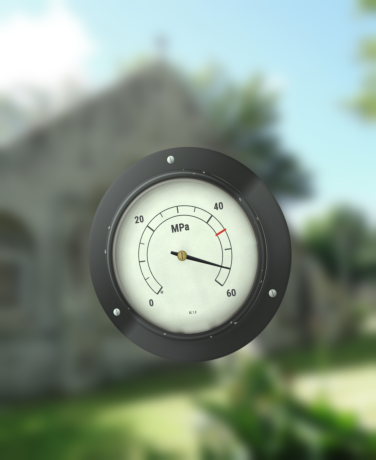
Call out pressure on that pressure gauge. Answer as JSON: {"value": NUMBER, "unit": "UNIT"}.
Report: {"value": 55, "unit": "MPa"}
